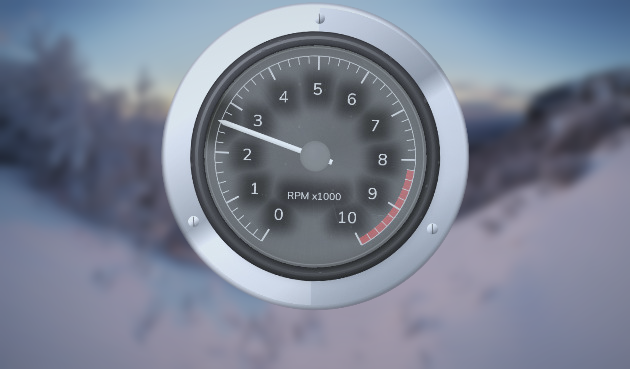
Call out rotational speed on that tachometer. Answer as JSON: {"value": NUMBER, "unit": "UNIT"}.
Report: {"value": 2600, "unit": "rpm"}
